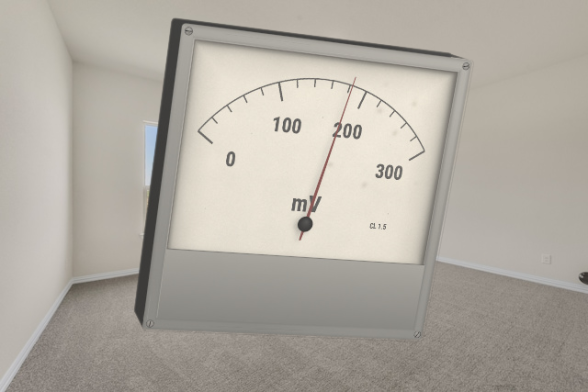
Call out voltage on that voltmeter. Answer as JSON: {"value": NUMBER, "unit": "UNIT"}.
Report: {"value": 180, "unit": "mV"}
